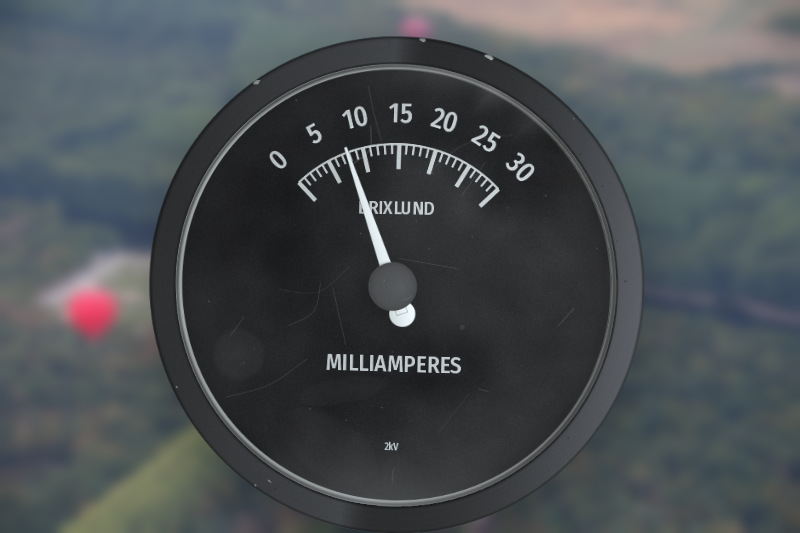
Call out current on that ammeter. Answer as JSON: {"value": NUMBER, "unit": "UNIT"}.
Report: {"value": 8, "unit": "mA"}
